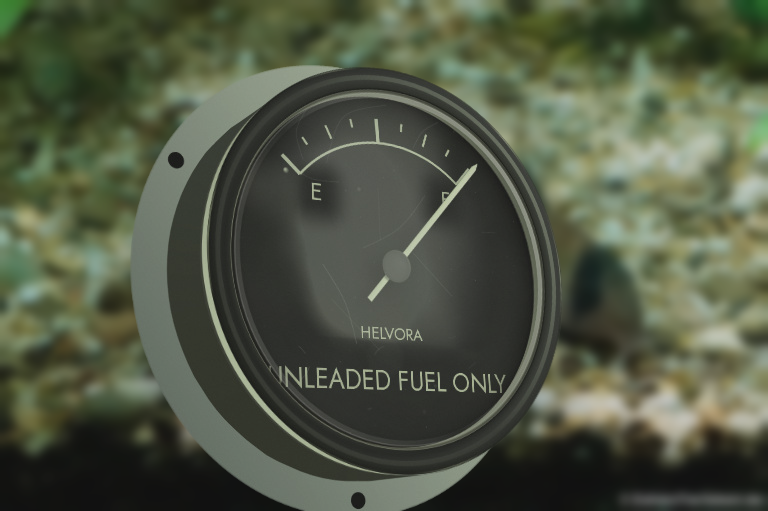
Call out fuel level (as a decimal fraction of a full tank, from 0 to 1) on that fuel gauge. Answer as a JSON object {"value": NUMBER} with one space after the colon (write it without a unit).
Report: {"value": 1}
